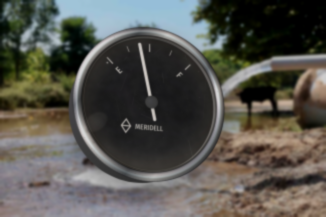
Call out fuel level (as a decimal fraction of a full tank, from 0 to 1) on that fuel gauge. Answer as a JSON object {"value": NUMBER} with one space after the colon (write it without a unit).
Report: {"value": 0.375}
